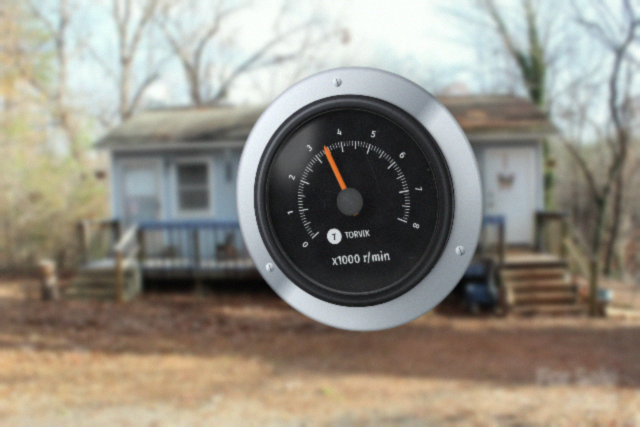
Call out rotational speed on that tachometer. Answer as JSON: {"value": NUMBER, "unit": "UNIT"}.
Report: {"value": 3500, "unit": "rpm"}
